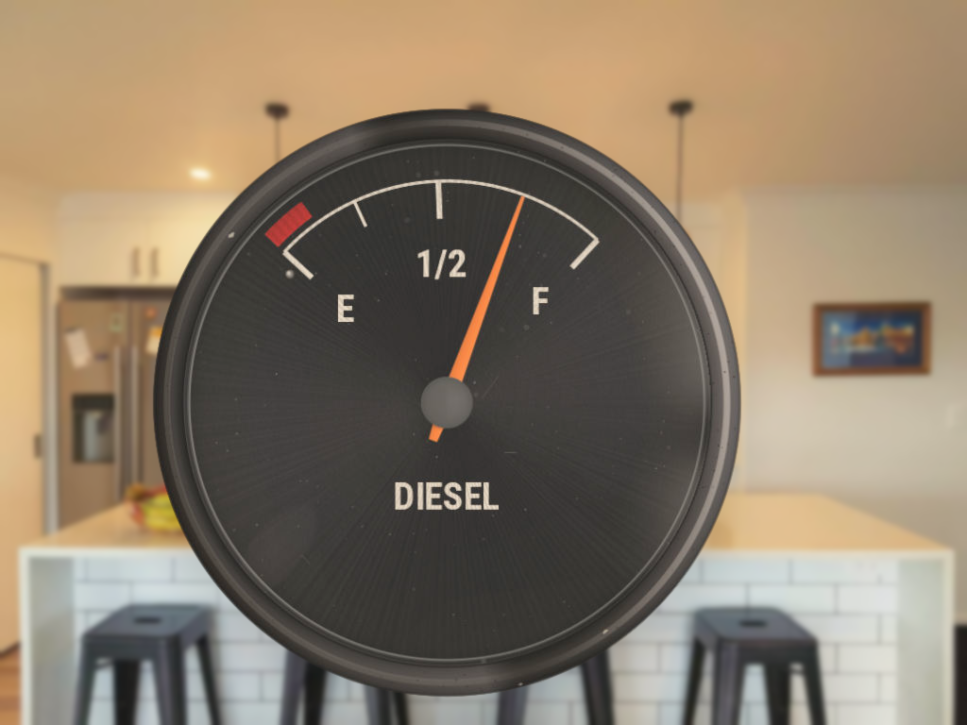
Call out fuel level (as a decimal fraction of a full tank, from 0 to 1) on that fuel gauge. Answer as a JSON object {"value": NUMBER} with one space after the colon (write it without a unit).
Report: {"value": 0.75}
